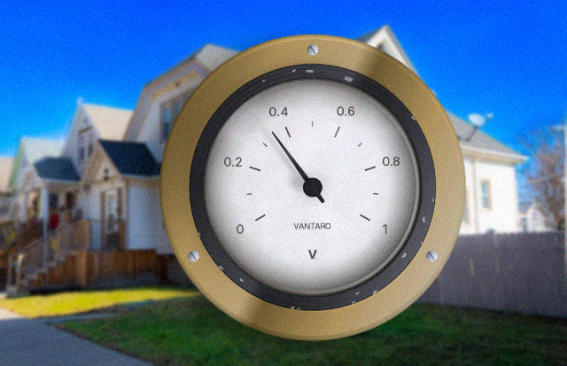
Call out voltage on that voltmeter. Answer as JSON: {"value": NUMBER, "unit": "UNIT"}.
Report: {"value": 0.35, "unit": "V"}
